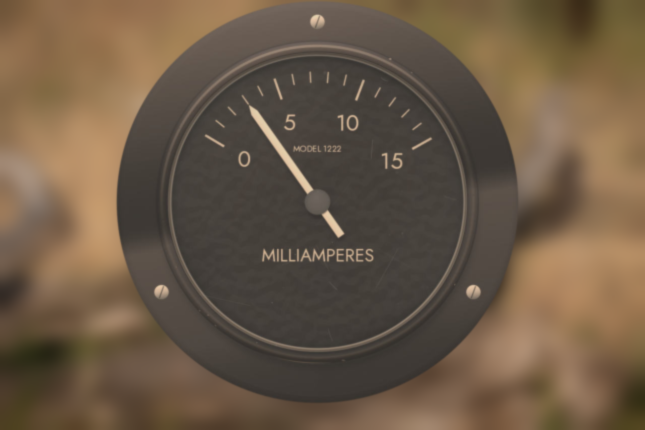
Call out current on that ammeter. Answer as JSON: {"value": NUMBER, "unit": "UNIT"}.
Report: {"value": 3, "unit": "mA"}
